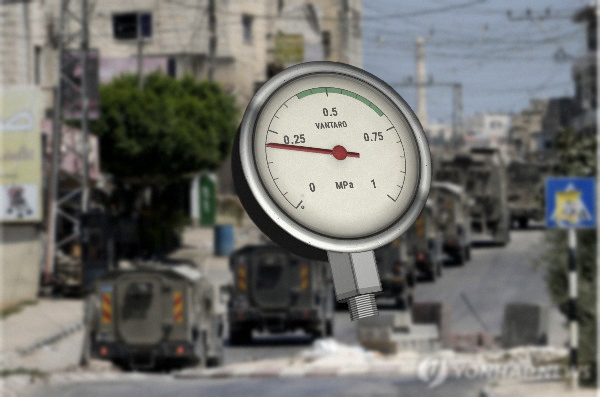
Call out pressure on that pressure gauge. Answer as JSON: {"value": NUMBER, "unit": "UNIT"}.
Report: {"value": 0.2, "unit": "MPa"}
